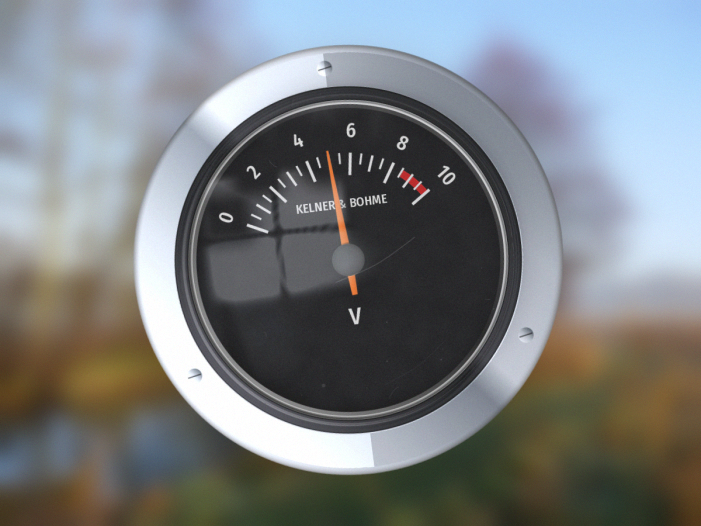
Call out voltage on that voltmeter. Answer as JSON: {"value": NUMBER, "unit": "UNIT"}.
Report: {"value": 5, "unit": "V"}
